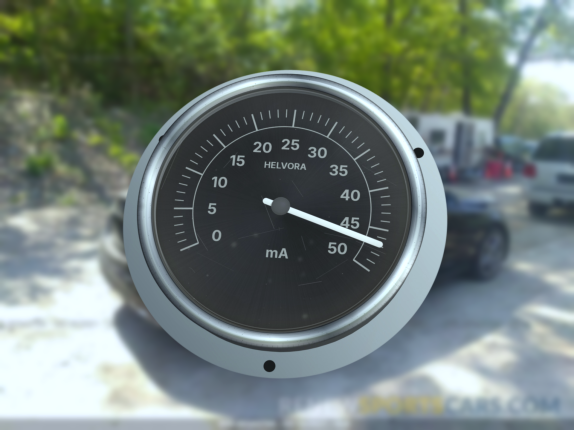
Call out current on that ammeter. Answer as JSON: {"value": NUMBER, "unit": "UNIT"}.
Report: {"value": 47, "unit": "mA"}
